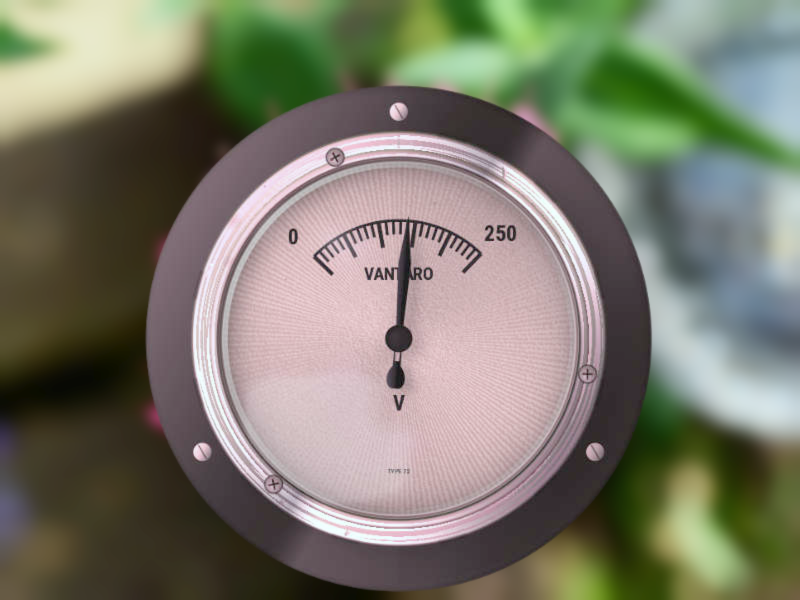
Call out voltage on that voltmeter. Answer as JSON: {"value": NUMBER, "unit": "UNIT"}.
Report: {"value": 140, "unit": "V"}
